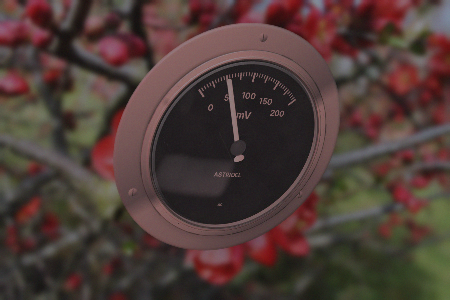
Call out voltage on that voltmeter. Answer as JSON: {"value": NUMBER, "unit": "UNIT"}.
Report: {"value": 50, "unit": "mV"}
